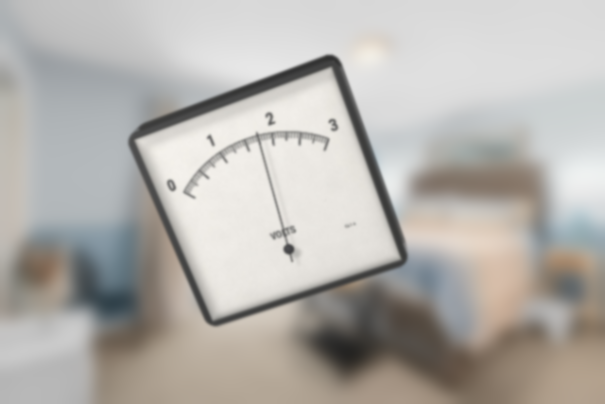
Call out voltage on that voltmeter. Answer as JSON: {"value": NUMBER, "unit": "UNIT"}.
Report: {"value": 1.75, "unit": "V"}
